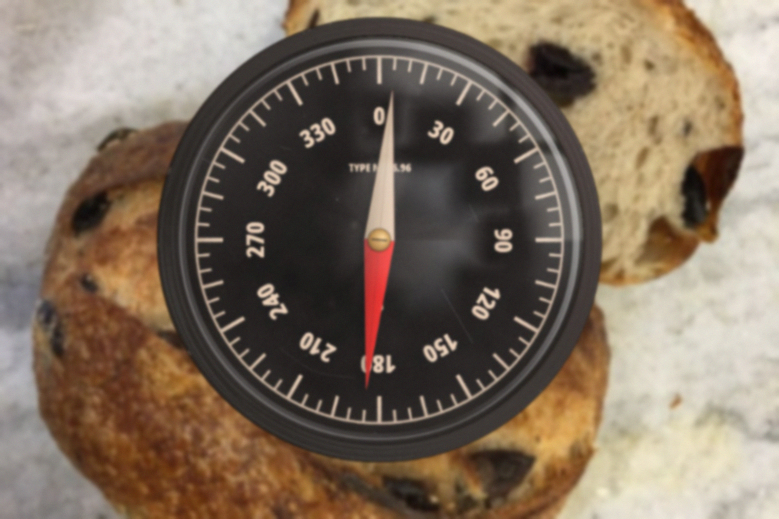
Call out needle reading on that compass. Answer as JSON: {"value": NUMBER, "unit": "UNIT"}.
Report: {"value": 185, "unit": "°"}
